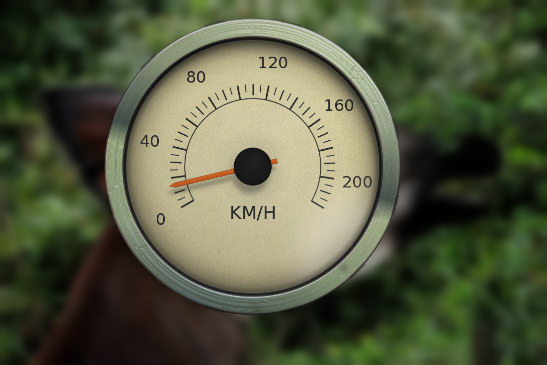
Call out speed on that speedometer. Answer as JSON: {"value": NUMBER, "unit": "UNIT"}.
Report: {"value": 15, "unit": "km/h"}
